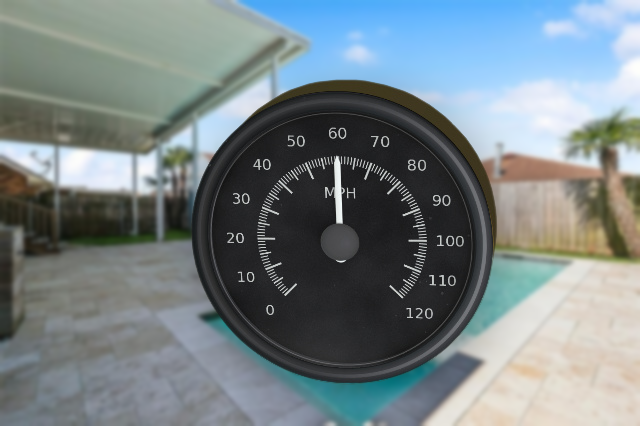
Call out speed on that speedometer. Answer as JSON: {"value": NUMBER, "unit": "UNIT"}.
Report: {"value": 60, "unit": "mph"}
